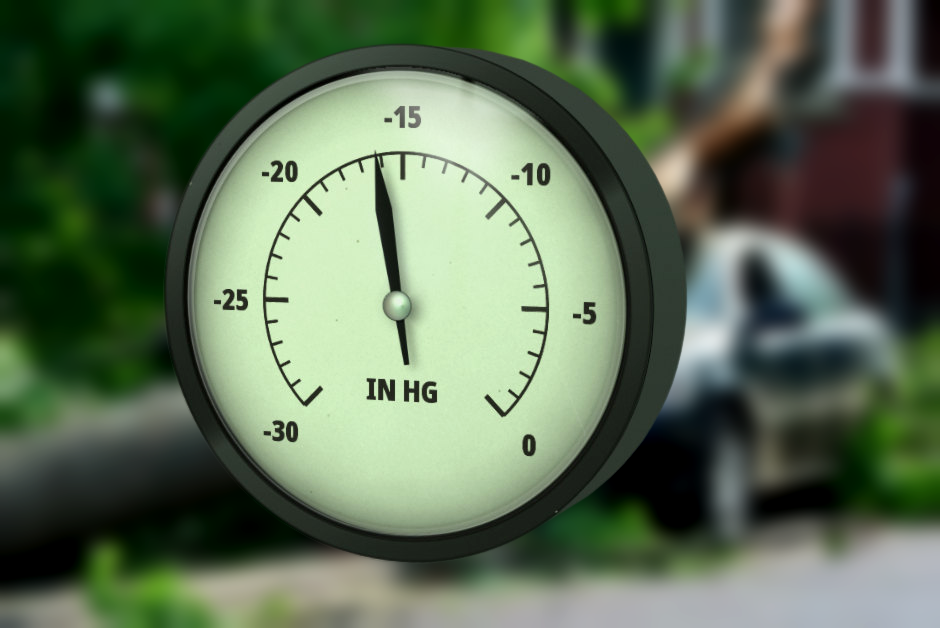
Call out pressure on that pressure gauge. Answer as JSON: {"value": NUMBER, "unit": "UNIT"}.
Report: {"value": -16, "unit": "inHg"}
